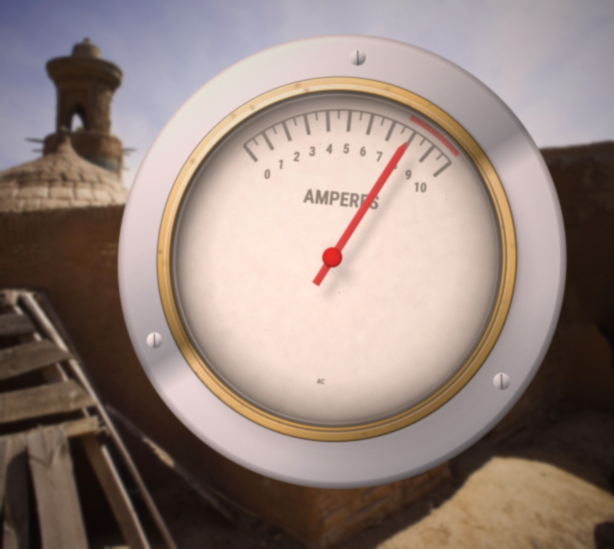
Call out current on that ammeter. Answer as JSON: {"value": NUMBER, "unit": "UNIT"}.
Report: {"value": 8, "unit": "A"}
